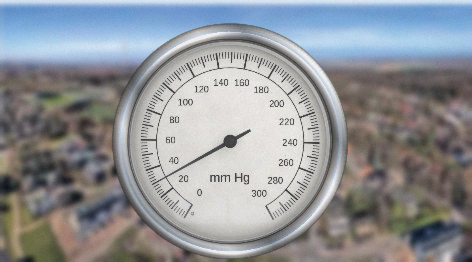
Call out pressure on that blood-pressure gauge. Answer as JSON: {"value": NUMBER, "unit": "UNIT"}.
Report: {"value": 30, "unit": "mmHg"}
